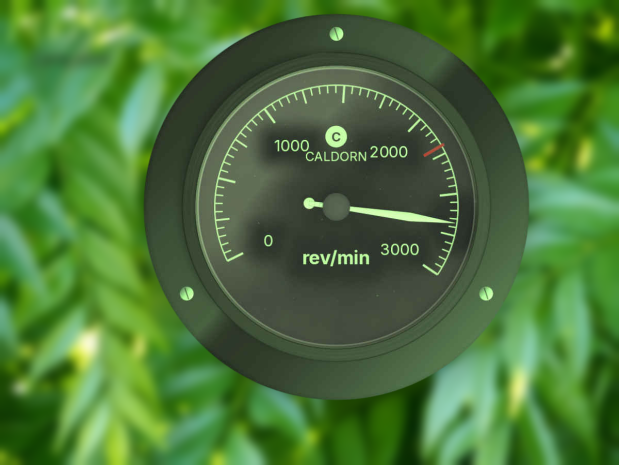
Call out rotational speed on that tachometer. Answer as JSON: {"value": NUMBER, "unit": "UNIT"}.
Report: {"value": 2675, "unit": "rpm"}
